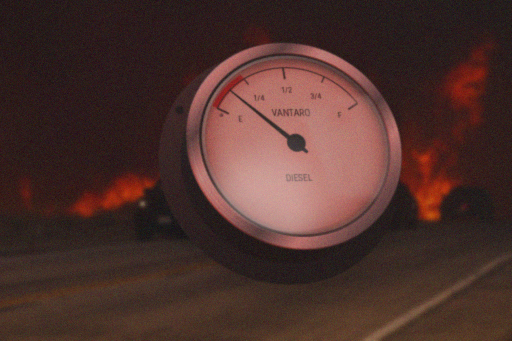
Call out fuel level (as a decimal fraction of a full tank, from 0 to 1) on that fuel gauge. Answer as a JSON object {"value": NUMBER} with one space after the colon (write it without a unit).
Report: {"value": 0.125}
